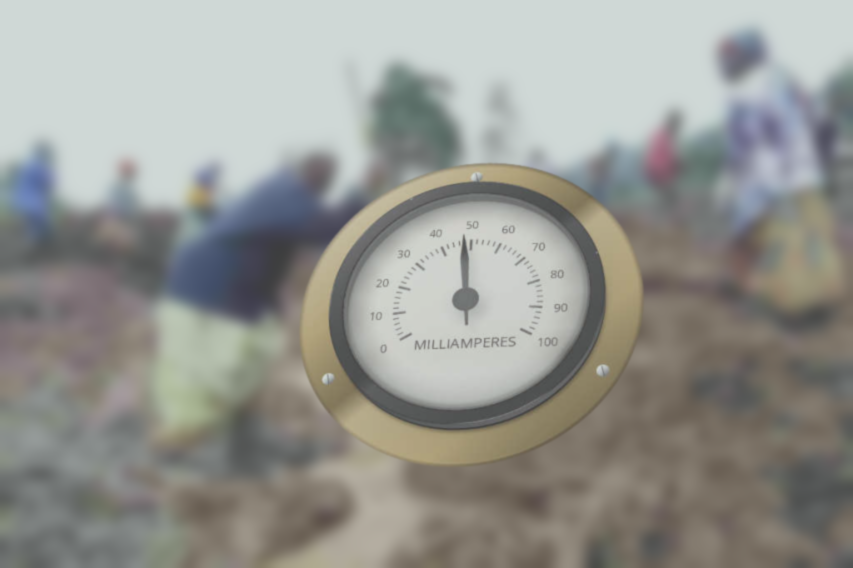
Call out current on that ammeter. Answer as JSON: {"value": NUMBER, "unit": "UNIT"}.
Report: {"value": 48, "unit": "mA"}
